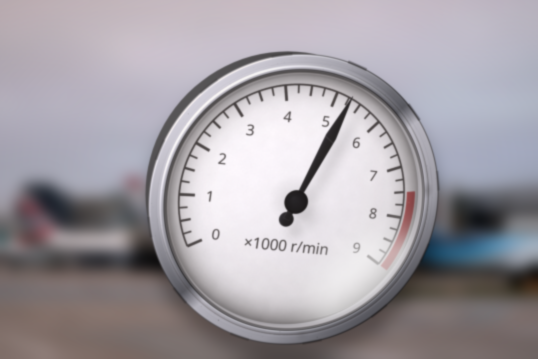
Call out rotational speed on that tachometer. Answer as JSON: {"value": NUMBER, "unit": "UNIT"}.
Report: {"value": 5250, "unit": "rpm"}
